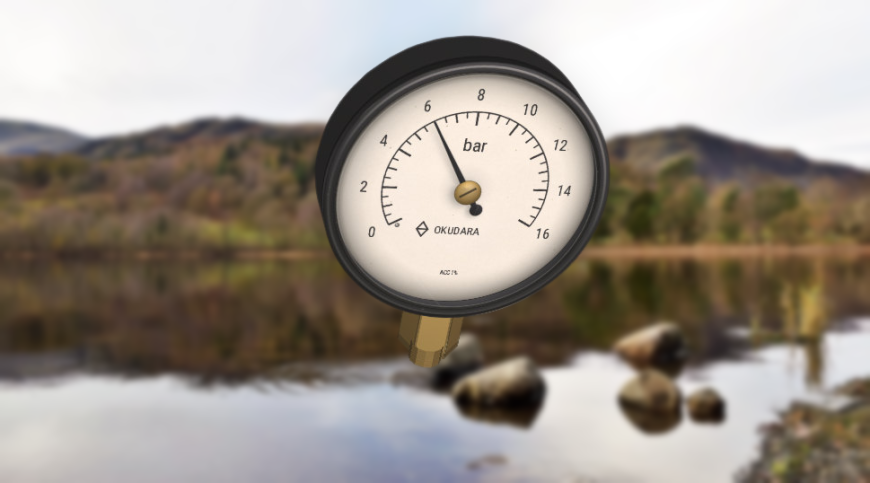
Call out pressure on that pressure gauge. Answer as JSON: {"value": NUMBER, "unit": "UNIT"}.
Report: {"value": 6, "unit": "bar"}
